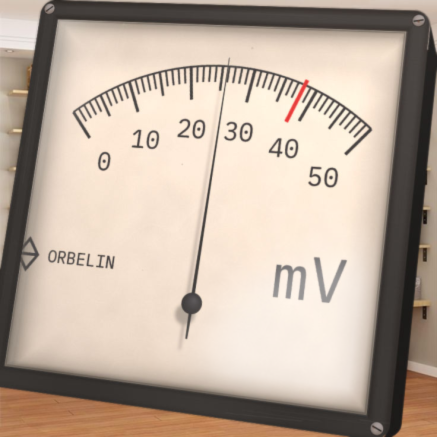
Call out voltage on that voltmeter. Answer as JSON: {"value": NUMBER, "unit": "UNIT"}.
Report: {"value": 26, "unit": "mV"}
